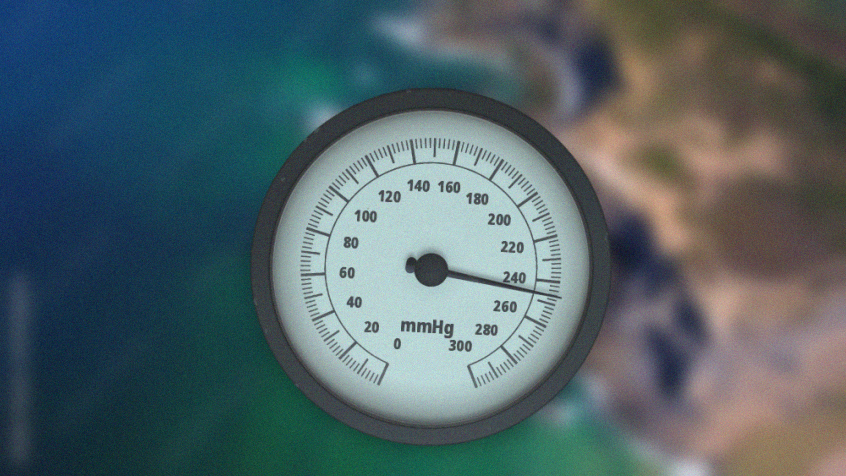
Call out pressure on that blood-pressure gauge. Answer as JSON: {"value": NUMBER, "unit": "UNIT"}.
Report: {"value": 246, "unit": "mmHg"}
